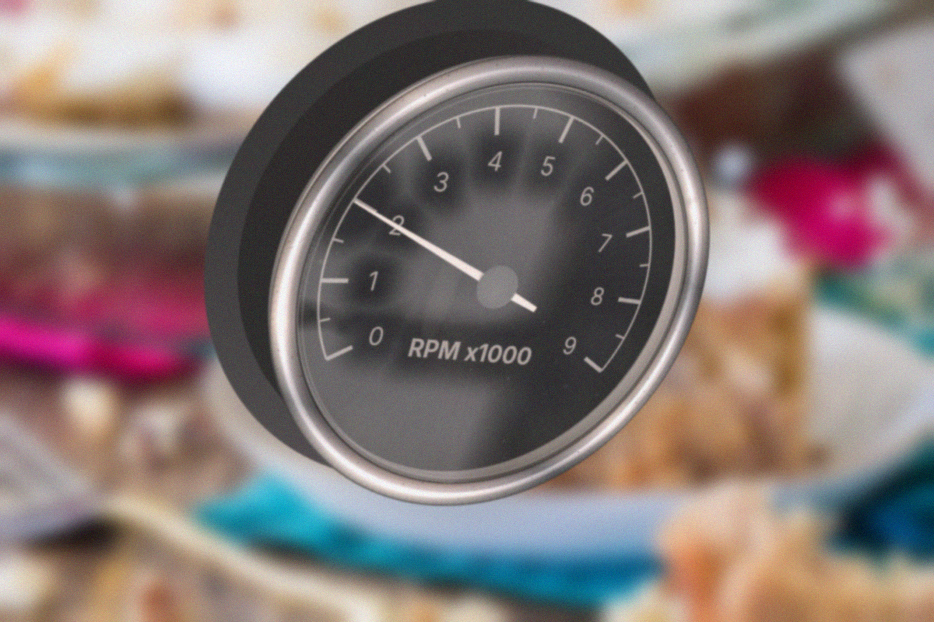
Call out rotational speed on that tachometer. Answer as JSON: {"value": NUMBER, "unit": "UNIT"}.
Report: {"value": 2000, "unit": "rpm"}
